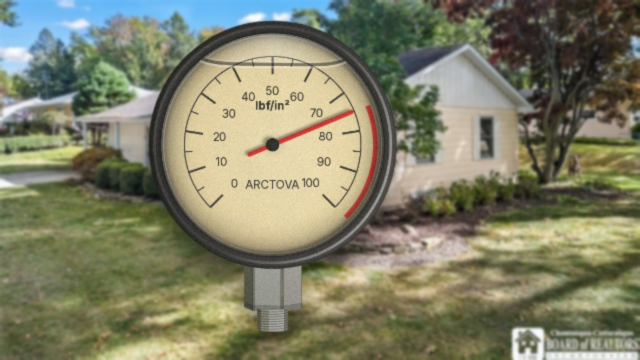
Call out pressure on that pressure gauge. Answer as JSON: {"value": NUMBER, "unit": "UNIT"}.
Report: {"value": 75, "unit": "psi"}
